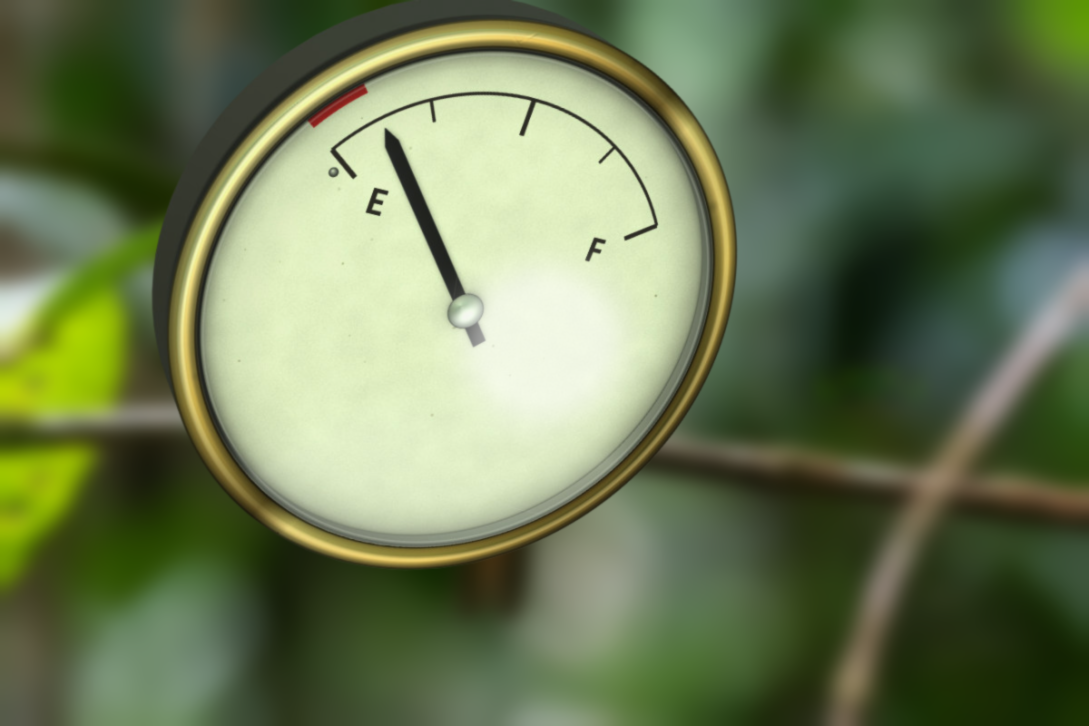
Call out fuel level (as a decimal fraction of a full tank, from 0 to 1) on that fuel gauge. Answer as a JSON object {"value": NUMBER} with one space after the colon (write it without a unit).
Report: {"value": 0.125}
